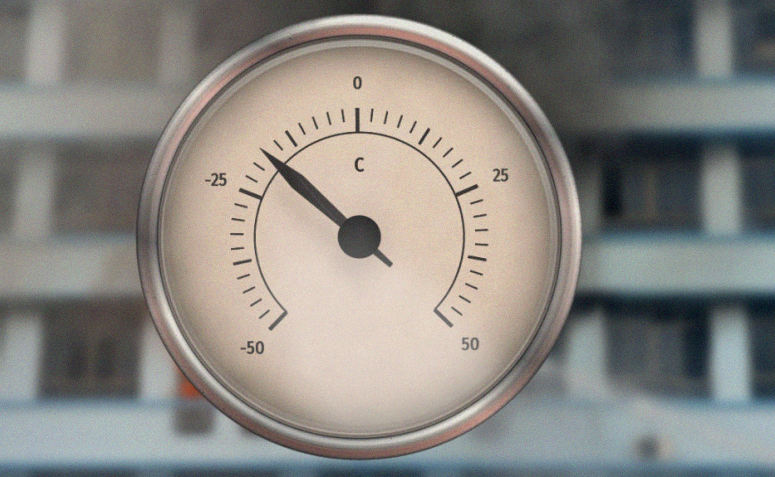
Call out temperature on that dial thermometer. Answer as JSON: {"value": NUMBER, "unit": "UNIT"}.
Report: {"value": -17.5, "unit": "°C"}
